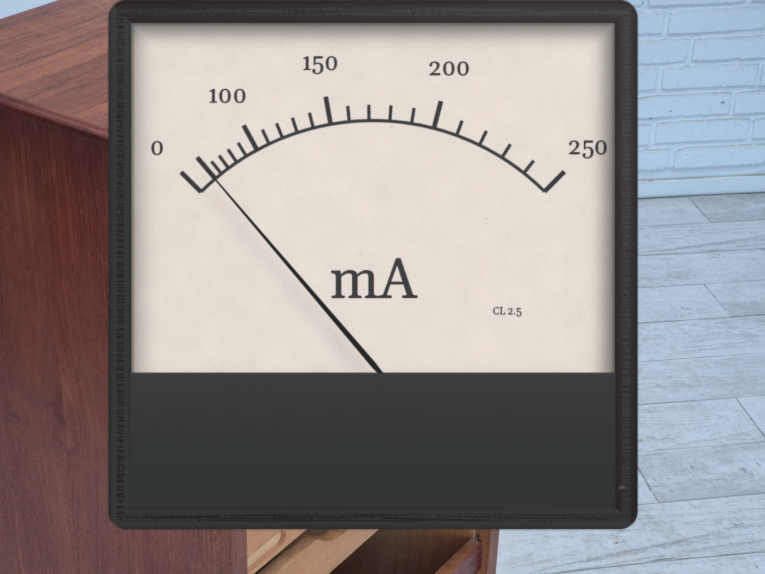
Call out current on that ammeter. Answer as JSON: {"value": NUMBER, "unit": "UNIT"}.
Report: {"value": 50, "unit": "mA"}
